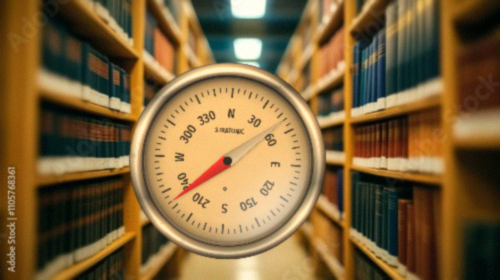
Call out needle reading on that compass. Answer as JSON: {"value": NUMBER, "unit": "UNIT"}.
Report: {"value": 230, "unit": "°"}
